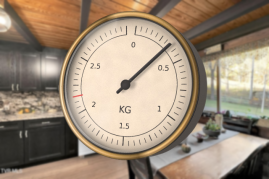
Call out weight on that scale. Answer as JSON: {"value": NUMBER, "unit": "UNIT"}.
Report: {"value": 0.35, "unit": "kg"}
